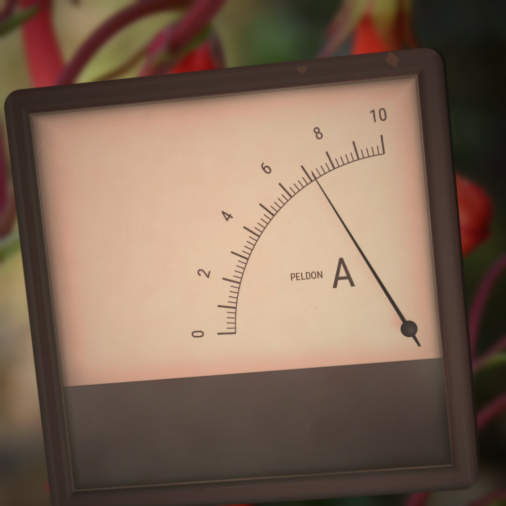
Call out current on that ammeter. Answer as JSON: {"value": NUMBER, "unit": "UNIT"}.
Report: {"value": 7.2, "unit": "A"}
